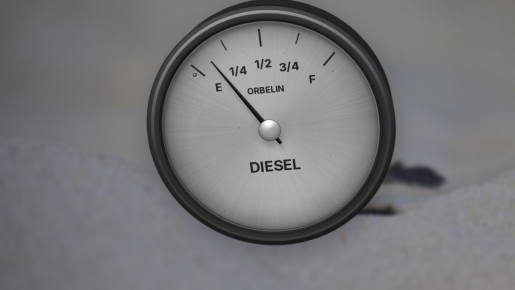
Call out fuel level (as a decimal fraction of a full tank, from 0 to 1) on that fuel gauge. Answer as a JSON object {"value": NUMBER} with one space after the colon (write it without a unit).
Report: {"value": 0.125}
